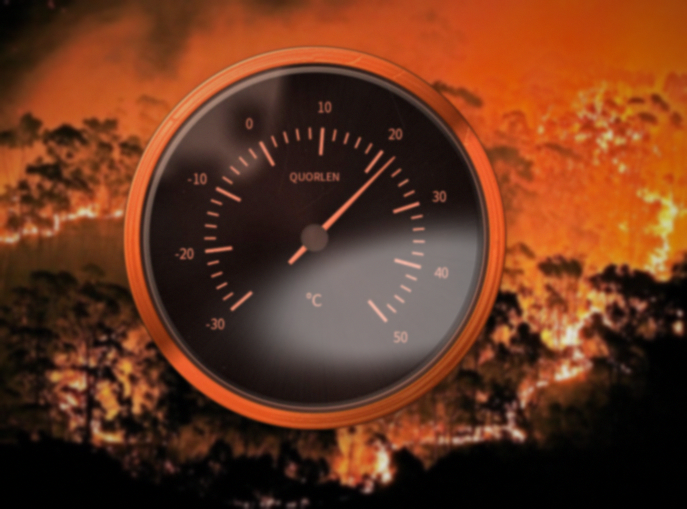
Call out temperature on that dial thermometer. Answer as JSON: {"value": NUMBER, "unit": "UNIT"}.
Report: {"value": 22, "unit": "°C"}
